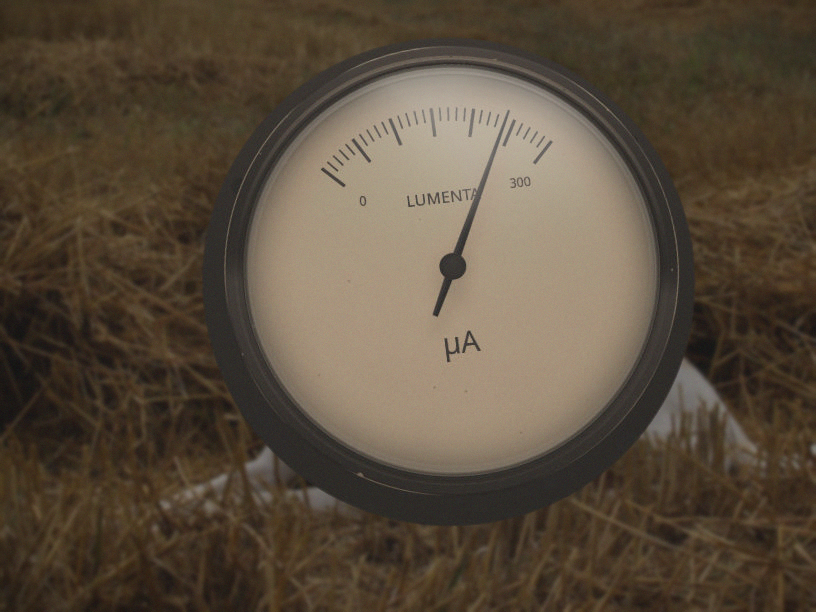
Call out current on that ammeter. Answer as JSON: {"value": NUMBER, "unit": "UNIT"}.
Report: {"value": 240, "unit": "µA"}
